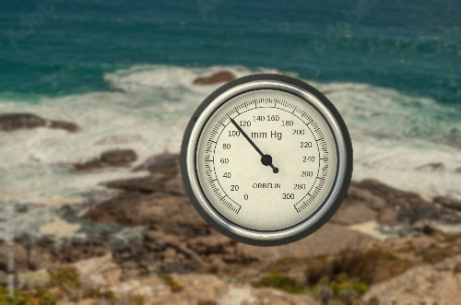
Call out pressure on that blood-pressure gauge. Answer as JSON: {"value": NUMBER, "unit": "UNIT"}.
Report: {"value": 110, "unit": "mmHg"}
